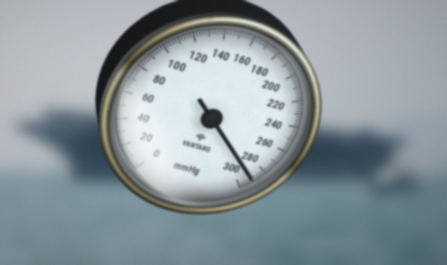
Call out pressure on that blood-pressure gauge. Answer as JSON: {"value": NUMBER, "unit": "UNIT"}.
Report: {"value": 290, "unit": "mmHg"}
